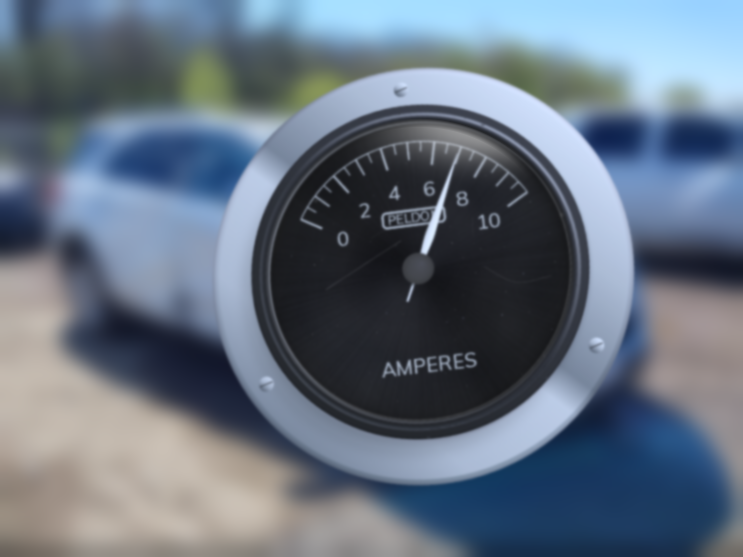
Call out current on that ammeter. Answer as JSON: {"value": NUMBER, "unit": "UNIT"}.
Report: {"value": 7, "unit": "A"}
